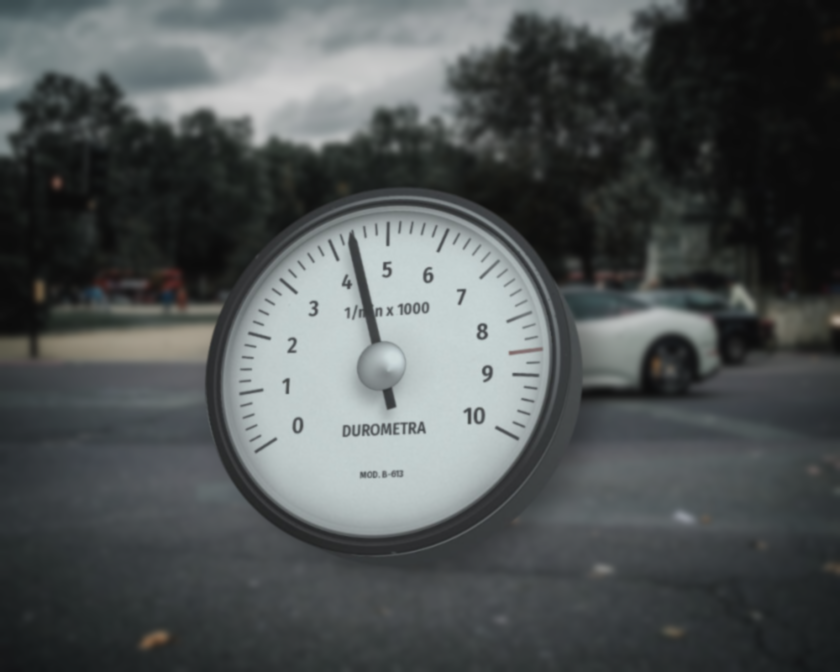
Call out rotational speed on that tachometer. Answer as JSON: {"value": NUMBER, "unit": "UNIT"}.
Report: {"value": 4400, "unit": "rpm"}
